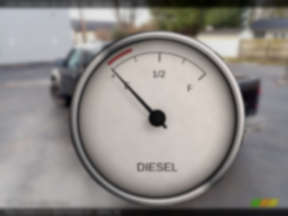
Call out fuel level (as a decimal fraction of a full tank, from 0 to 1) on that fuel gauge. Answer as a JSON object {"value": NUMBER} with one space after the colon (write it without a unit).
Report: {"value": 0}
